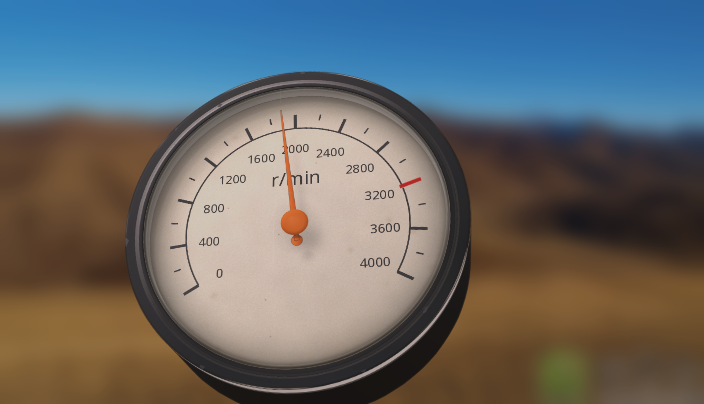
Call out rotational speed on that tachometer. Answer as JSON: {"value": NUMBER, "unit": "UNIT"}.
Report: {"value": 1900, "unit": "rpm"}
